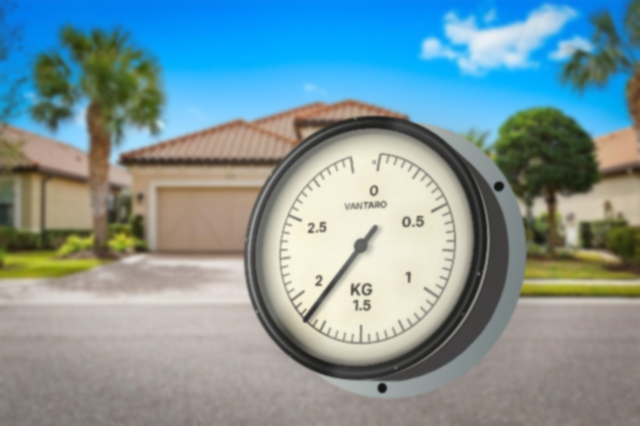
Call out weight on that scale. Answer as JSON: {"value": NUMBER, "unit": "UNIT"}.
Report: {"value": 1.85, "unit": "kg"}
